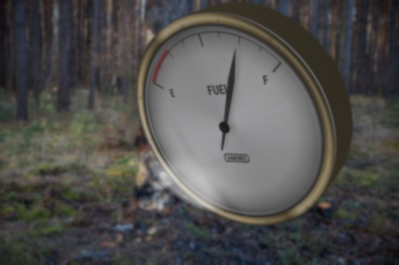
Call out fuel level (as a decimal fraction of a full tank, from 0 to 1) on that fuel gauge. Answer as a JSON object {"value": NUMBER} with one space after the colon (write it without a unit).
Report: {"value": 0.75}
